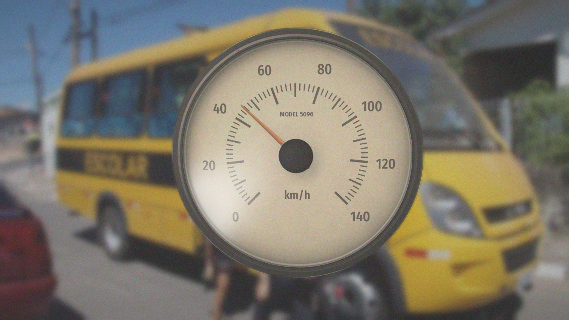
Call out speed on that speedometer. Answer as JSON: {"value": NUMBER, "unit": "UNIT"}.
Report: {"value": 46, "unit": "km/h"}
